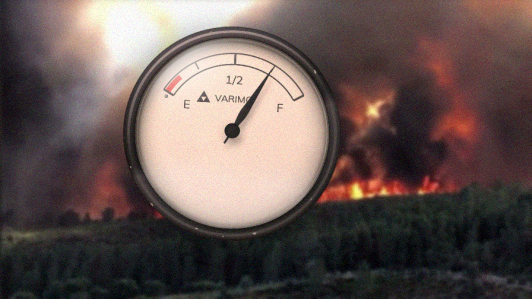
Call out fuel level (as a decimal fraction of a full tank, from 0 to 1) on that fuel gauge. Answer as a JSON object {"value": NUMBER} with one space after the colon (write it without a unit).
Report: {"value": 0.75}
